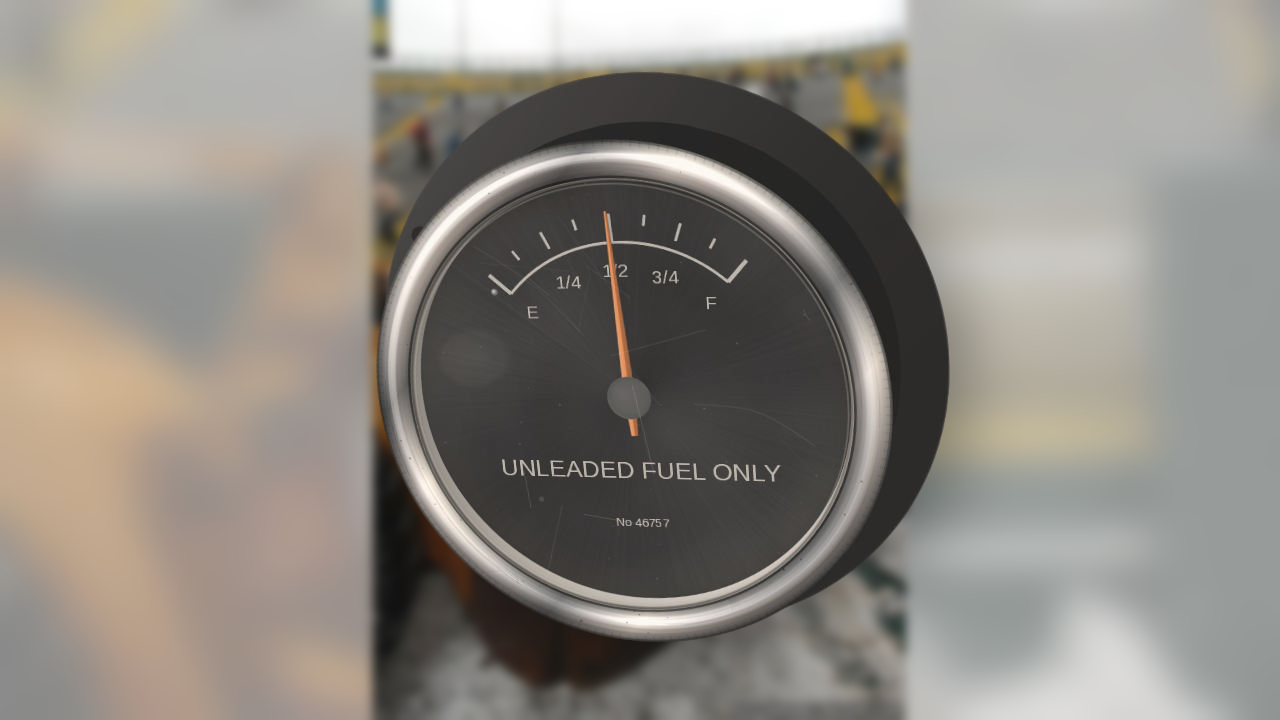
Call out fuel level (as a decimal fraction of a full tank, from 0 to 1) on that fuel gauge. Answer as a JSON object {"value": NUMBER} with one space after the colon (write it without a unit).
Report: {"value": 0.5}
